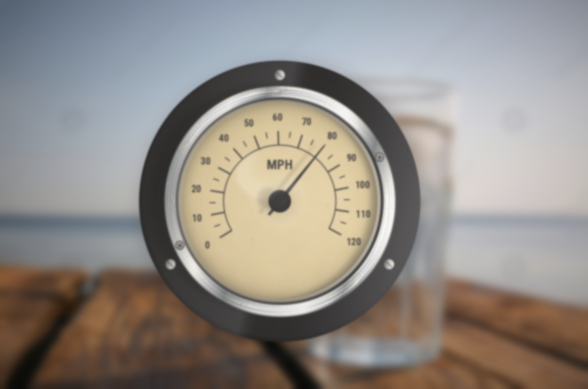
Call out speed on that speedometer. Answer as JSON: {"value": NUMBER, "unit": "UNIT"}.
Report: {"value": 80, "unit": "mph"}
